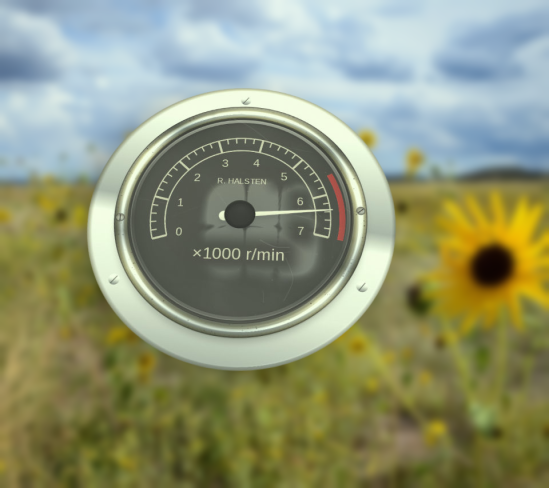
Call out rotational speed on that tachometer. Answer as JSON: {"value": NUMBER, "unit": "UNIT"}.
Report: {"value": 6400, "unit": "rpm"}
